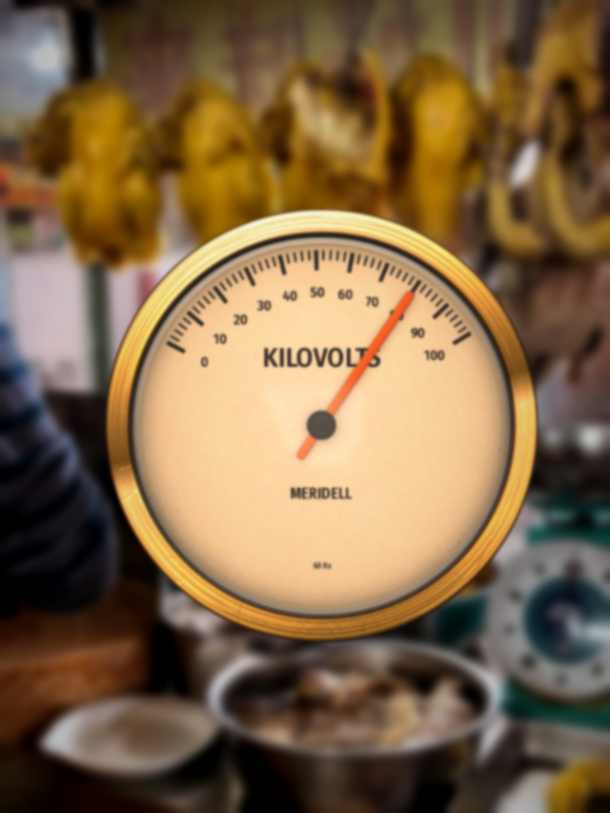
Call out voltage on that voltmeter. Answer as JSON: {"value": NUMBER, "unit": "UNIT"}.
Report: {"value": 80, "unit": "kV"}
